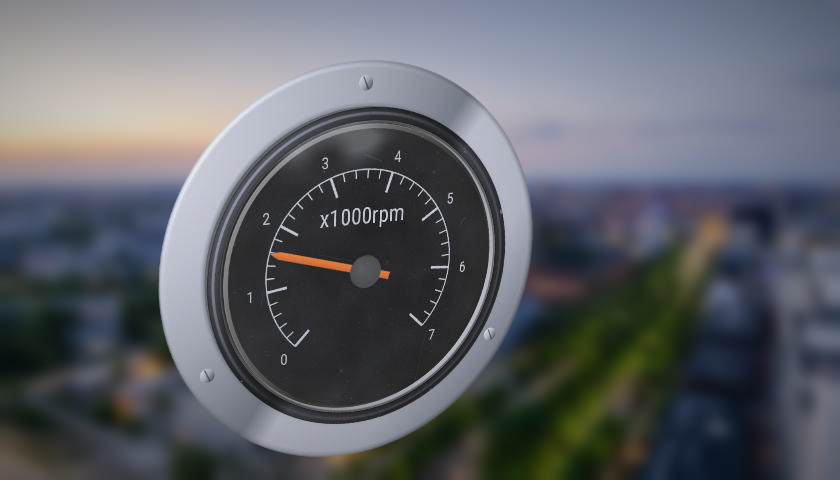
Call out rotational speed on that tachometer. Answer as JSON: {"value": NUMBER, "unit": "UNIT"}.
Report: {"value": 1600, "unit": "rpm"}
